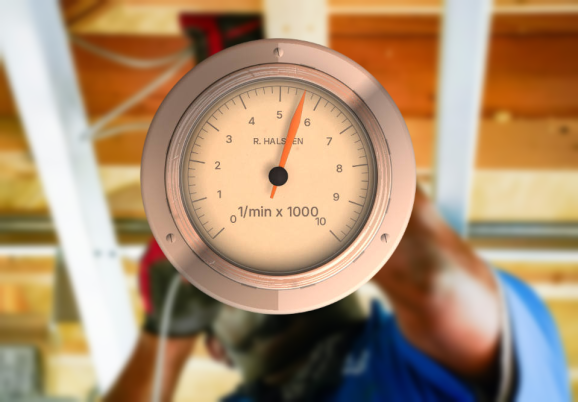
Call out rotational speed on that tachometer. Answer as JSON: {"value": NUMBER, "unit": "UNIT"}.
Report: {"value": 5600, "unit": "rpm"}
